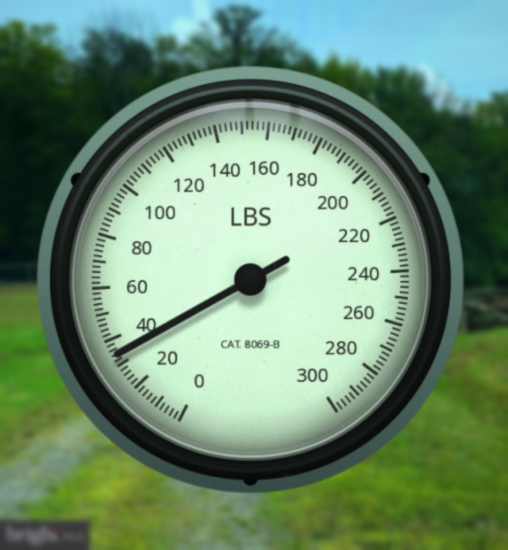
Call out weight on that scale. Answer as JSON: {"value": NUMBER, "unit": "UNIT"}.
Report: {"value": 34, "unit": "lb"}
